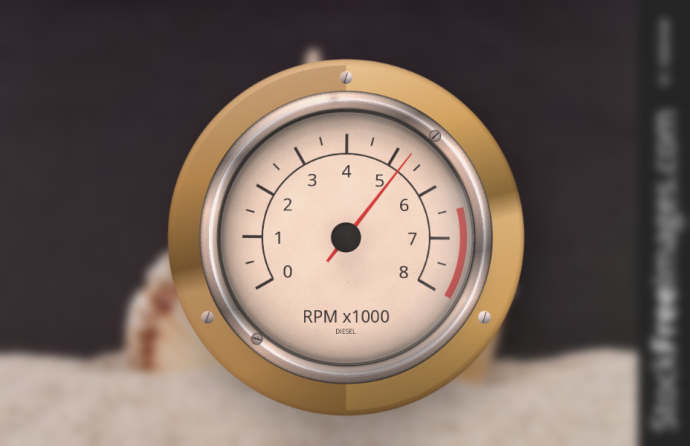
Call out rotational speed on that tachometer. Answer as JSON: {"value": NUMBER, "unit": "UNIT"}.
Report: {"value": 5250, "unit": "rpm"}
